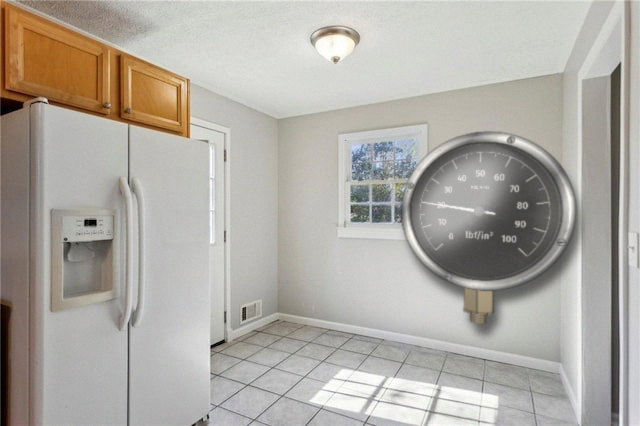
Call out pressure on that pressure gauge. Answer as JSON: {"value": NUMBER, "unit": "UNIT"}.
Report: {"value": 20, "unit": "psi"}
